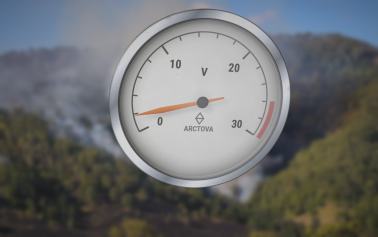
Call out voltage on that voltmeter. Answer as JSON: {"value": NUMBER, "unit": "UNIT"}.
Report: {"value": 2, "unit": "V"}
